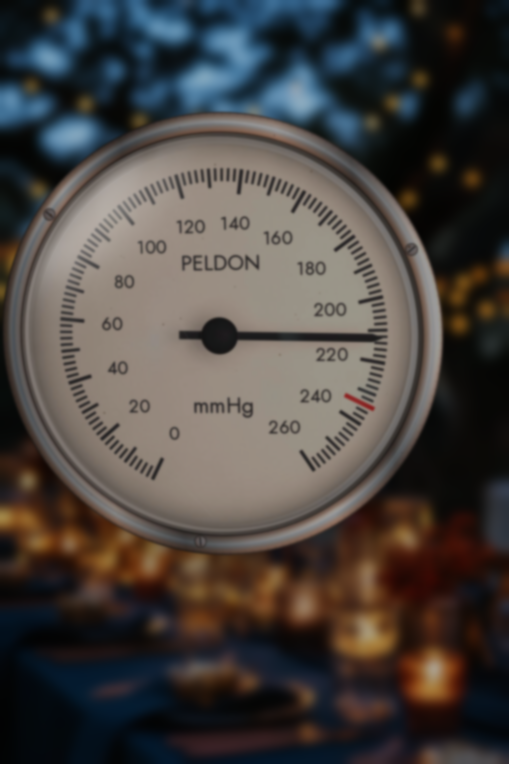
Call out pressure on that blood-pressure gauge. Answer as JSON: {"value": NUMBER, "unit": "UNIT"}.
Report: {"value": 212, "unit": "mmHg"}
